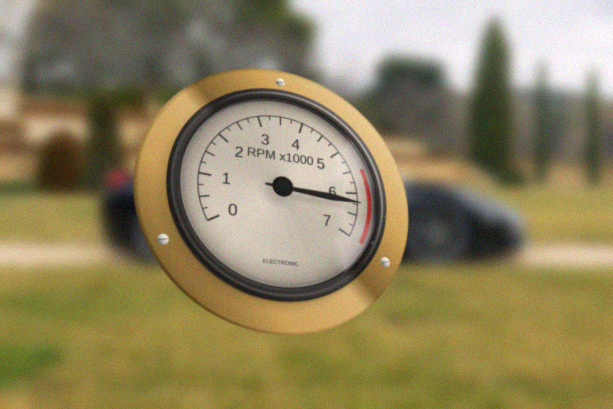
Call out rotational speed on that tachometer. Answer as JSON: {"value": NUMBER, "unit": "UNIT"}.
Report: {"value": 6250, "unit": "rpm"}
